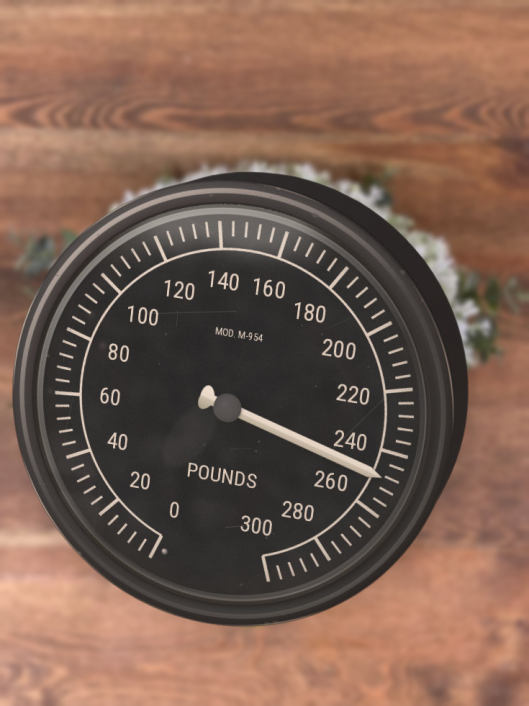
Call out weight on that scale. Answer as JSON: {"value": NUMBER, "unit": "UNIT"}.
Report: {"value": 248, "unit": "lb"}
